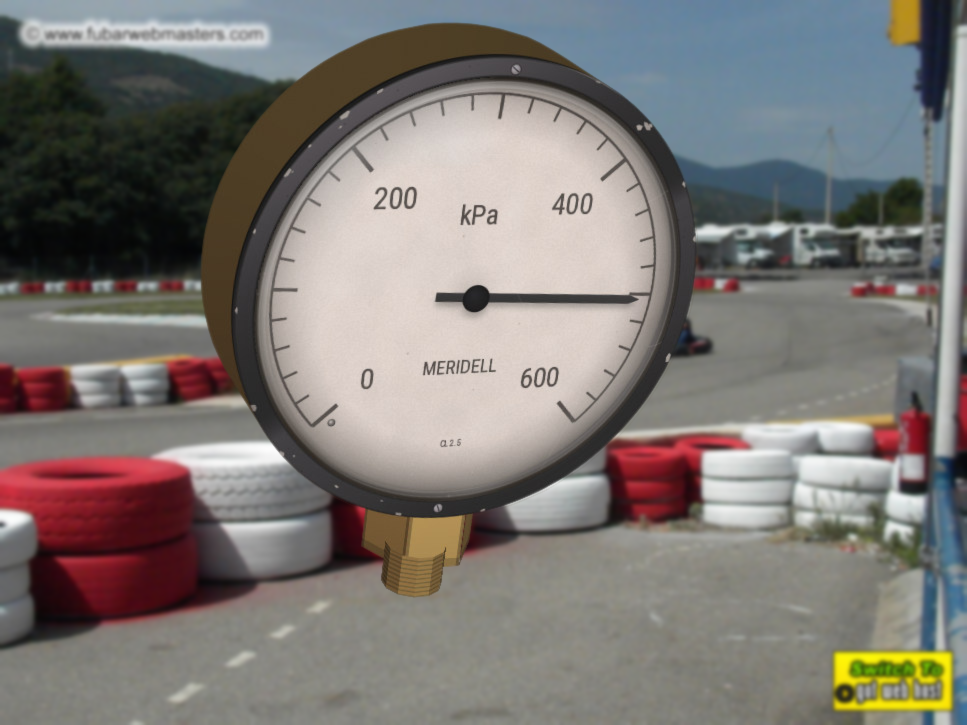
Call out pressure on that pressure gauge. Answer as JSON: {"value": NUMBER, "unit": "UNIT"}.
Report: {"value": 500, "unit": "kPa"}
